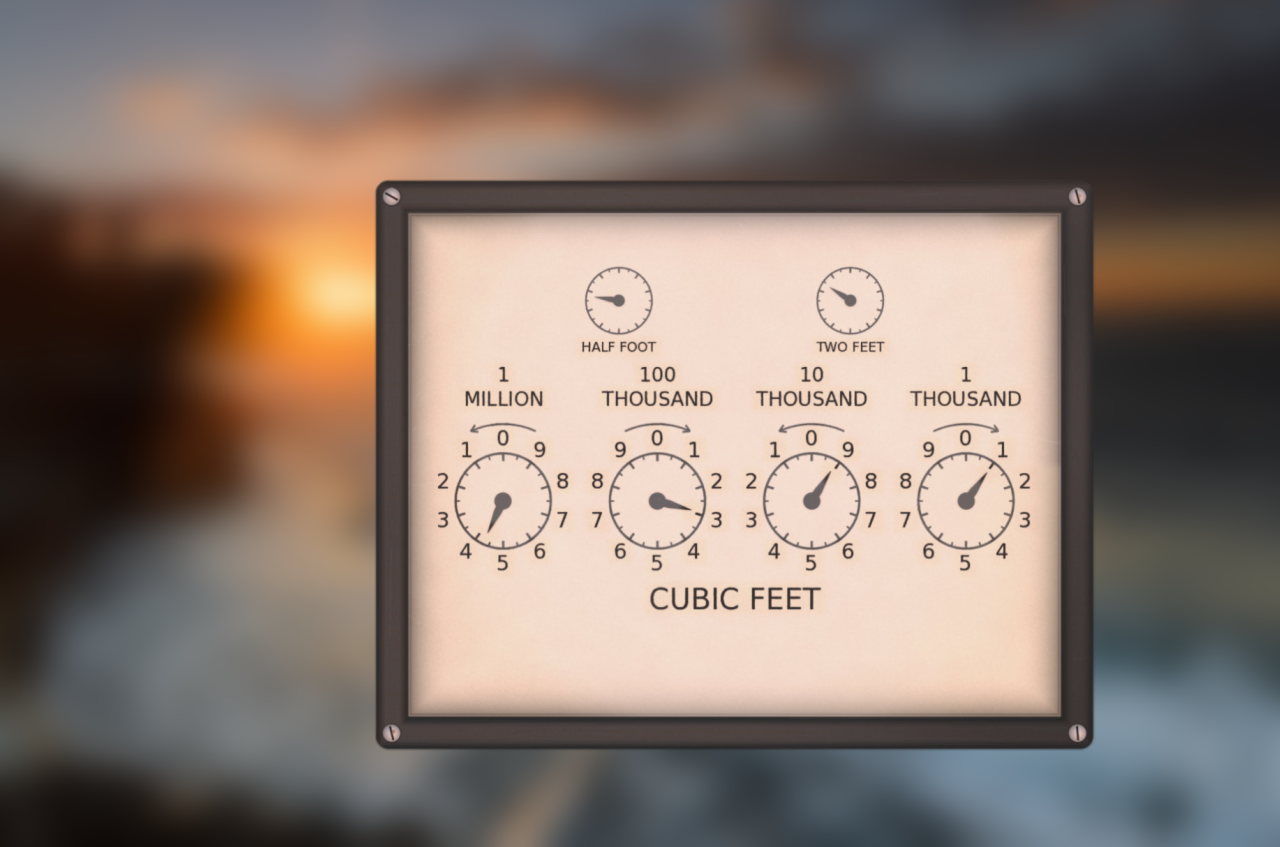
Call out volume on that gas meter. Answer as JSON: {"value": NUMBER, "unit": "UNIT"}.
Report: {"value": 429100, "unit": "ft³"}
